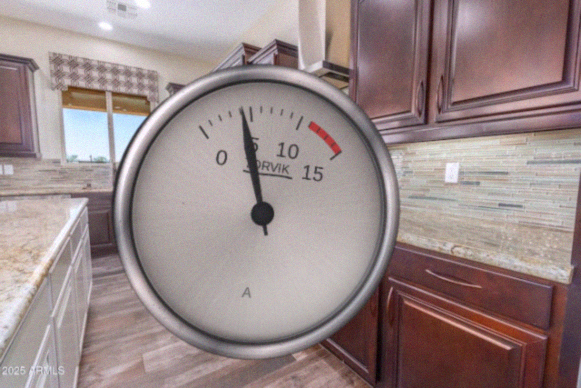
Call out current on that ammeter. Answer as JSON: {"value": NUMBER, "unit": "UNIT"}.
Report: {"value": 4, "unit": "A"}
